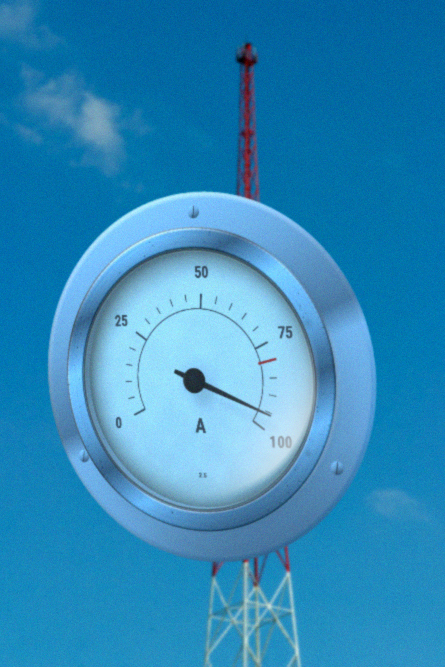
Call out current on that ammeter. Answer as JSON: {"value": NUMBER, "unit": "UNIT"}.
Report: {"value": 95, "unit": "A"}
